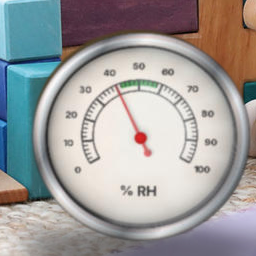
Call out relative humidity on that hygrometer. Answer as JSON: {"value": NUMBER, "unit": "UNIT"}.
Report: {"value": 40, "unit": "%"}
